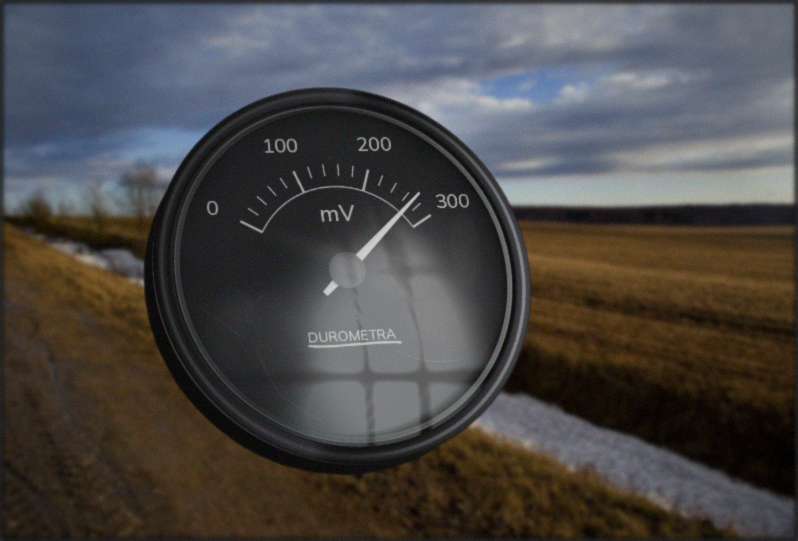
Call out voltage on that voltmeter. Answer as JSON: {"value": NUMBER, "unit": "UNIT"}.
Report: {"value": 270, "unit": "mV"}
